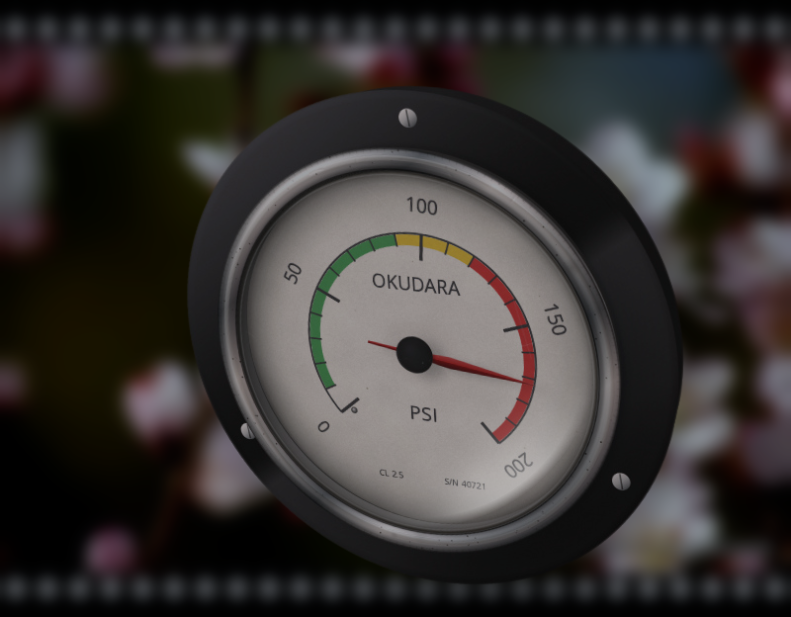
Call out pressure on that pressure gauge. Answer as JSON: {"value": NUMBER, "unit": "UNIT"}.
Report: {"value": 170, "unit": "psi"}
